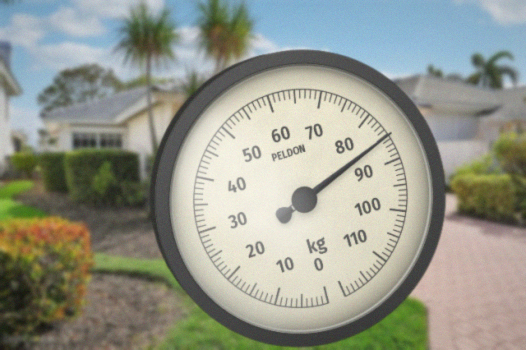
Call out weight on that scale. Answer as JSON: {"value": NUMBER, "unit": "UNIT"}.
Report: {"value": 85, "unit": "kg"}
